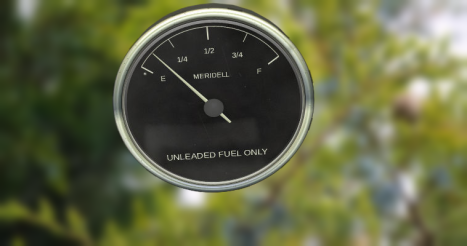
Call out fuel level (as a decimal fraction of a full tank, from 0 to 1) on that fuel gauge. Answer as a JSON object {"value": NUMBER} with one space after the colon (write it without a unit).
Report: {"value": 0.125}
